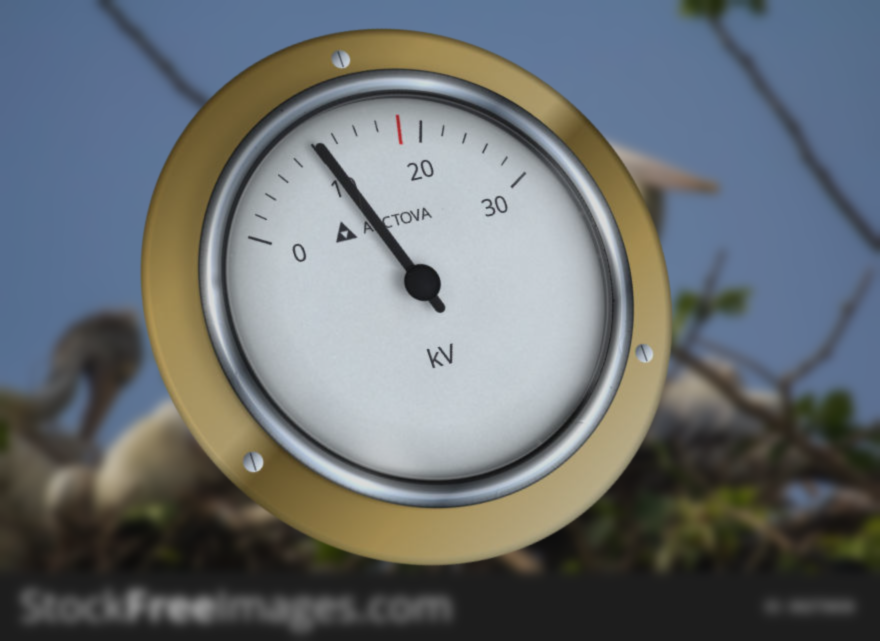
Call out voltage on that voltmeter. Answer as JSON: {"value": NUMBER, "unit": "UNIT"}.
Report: {"value": 10, "unit": "kV"}
